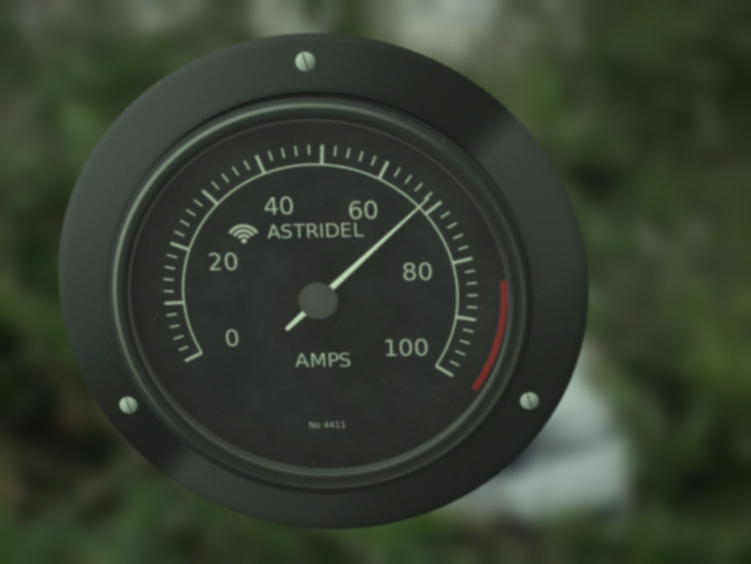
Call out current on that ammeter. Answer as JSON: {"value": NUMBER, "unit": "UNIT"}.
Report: {"value": 68, "unit": "A"}
